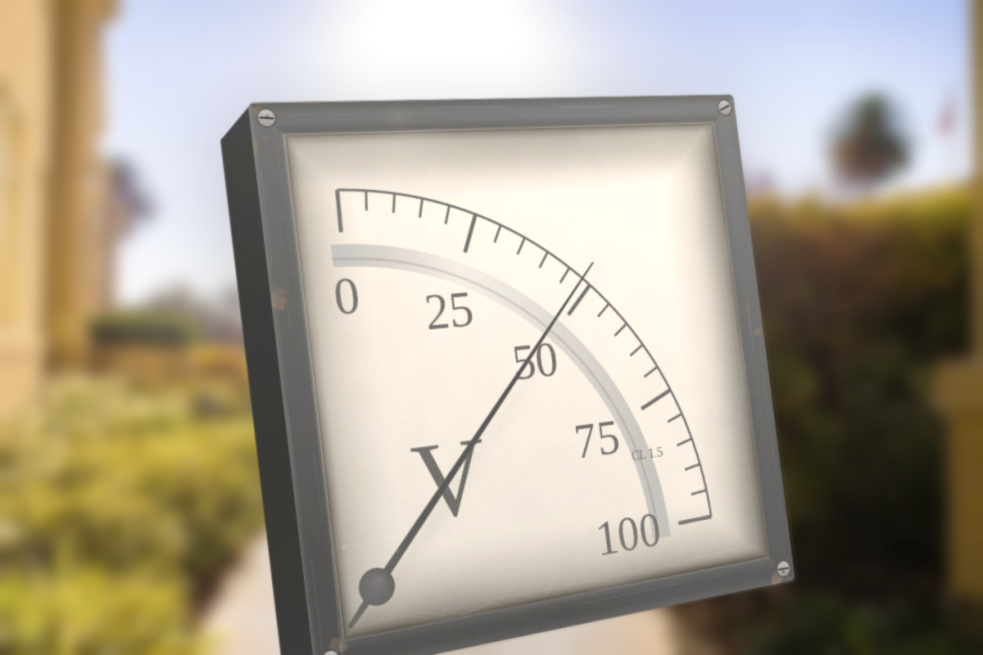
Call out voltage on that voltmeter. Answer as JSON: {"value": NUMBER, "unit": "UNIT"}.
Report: {"value": 47.5, "unit": "V"}
